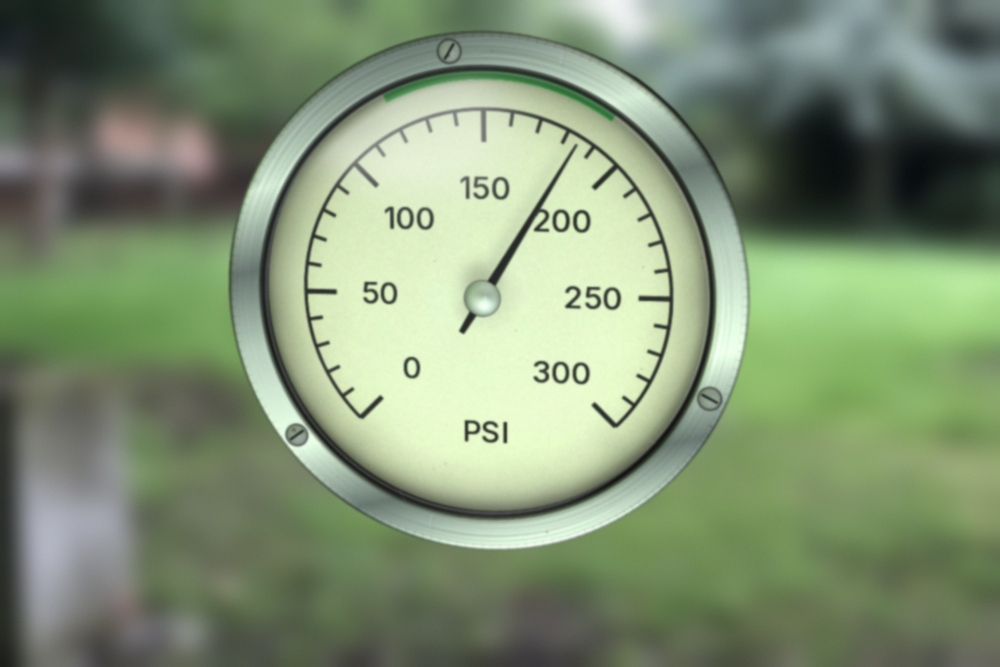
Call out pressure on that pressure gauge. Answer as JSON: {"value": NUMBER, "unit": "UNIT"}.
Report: {"value": 185, "unit": "psi"}
